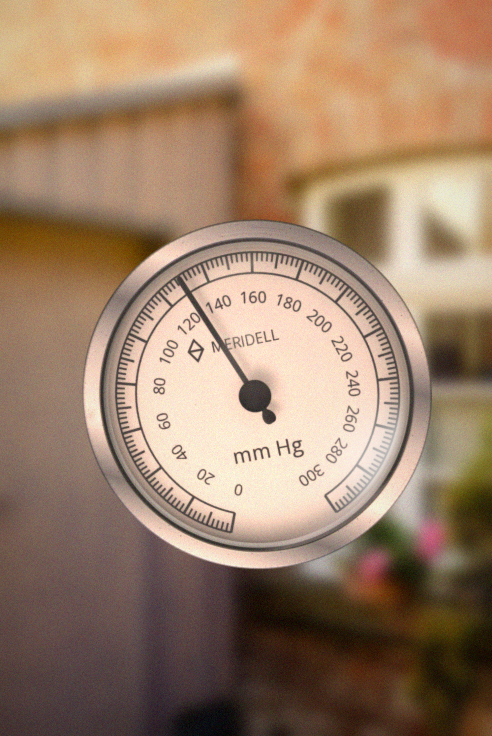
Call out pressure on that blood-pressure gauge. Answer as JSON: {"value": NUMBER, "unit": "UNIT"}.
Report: {"value": 130, "unit": "mmHg"}
